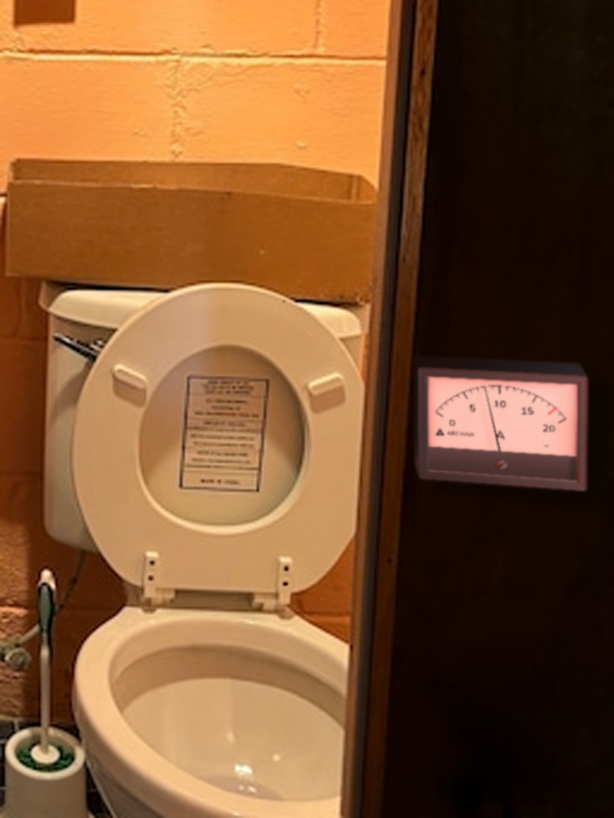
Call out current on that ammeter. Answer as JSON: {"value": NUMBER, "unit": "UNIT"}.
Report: {"value": 8, "unit": "A"}
